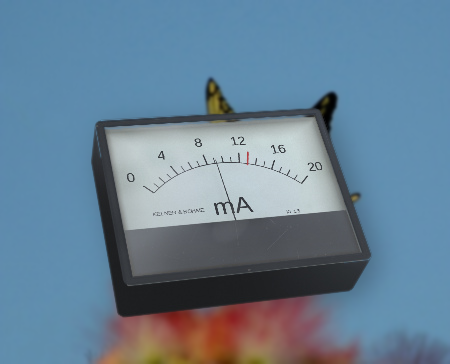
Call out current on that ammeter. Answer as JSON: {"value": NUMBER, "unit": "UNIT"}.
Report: {"value": 9, "unit": "mA"}
